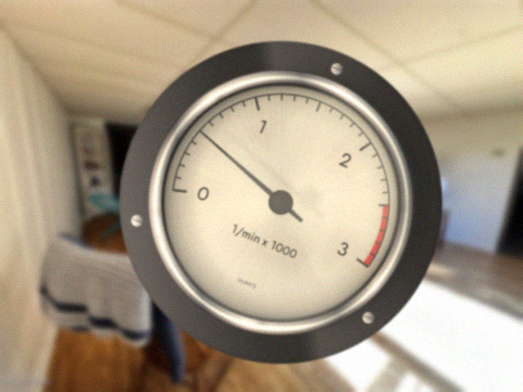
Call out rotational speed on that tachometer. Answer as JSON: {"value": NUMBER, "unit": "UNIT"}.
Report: {"value": 500, "unit": "rpm"}
